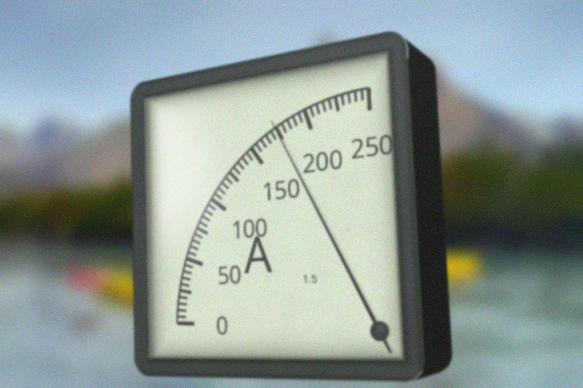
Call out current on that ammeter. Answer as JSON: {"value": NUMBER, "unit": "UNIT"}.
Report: {"value": 175, "unit": "A"}
